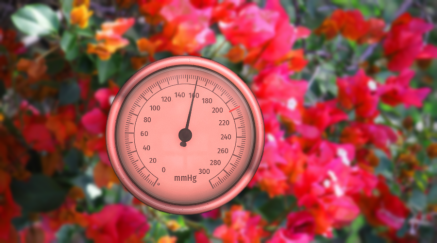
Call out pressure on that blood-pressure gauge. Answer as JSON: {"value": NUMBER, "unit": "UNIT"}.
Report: {"value": 160, "unit": "mmHg"}
